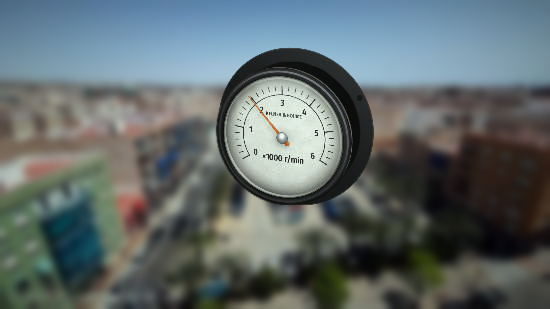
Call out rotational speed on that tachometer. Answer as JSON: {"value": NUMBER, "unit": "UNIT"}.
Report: {"value": 2000, "unit": "rpm"}
